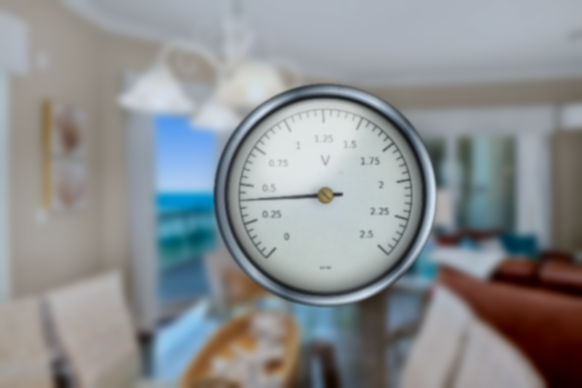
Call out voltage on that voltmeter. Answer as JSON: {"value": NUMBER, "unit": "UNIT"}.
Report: {"value": 0.4, "unit": "V"}
